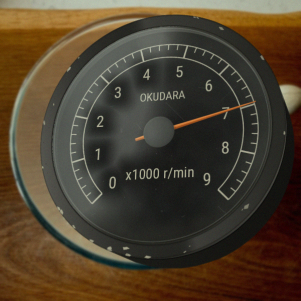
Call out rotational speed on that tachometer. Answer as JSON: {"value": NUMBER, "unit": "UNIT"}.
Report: {"value": 7000, "unit": "rpm"}
